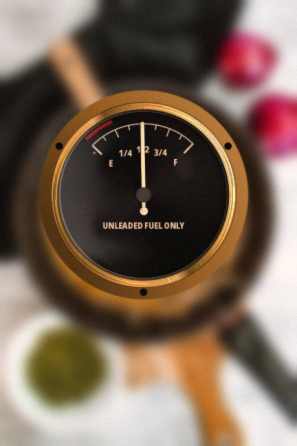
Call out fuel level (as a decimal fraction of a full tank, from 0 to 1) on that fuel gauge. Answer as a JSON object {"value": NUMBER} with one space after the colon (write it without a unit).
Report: {"value": 0.5}
